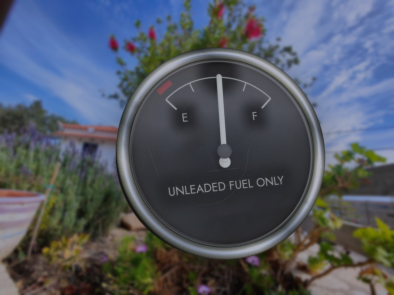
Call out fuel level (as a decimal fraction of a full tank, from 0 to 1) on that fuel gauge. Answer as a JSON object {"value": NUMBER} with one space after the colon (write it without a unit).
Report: {"value": 0.5}
